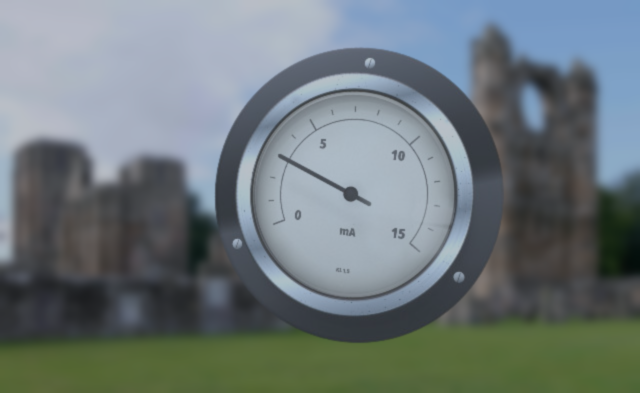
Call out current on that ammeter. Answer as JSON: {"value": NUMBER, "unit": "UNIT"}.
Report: {"value": 3, "unit": "mA"}
